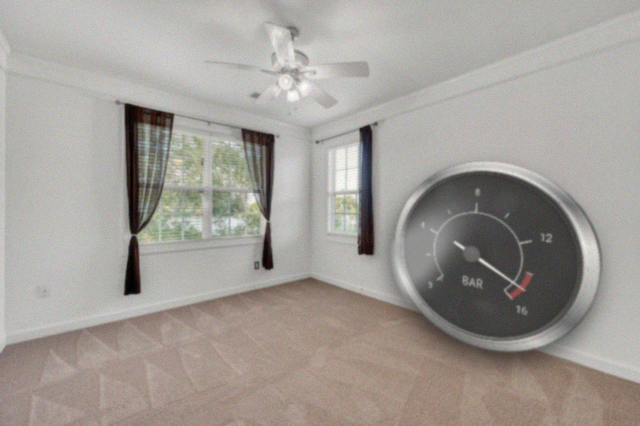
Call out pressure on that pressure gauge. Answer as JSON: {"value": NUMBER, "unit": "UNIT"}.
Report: {"value": 15, "unit": "bar"}
